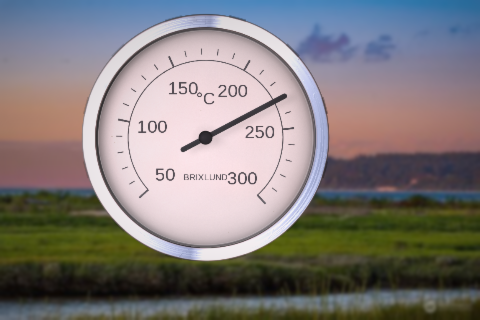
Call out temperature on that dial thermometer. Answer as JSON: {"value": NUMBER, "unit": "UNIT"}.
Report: {"value": 230, "unit": "°C"}
